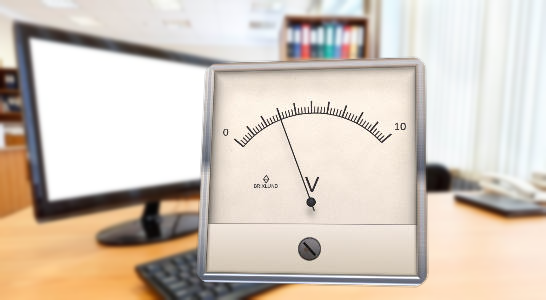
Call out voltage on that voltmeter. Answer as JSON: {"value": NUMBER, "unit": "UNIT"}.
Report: {"value": 3, "unit": "V"}
